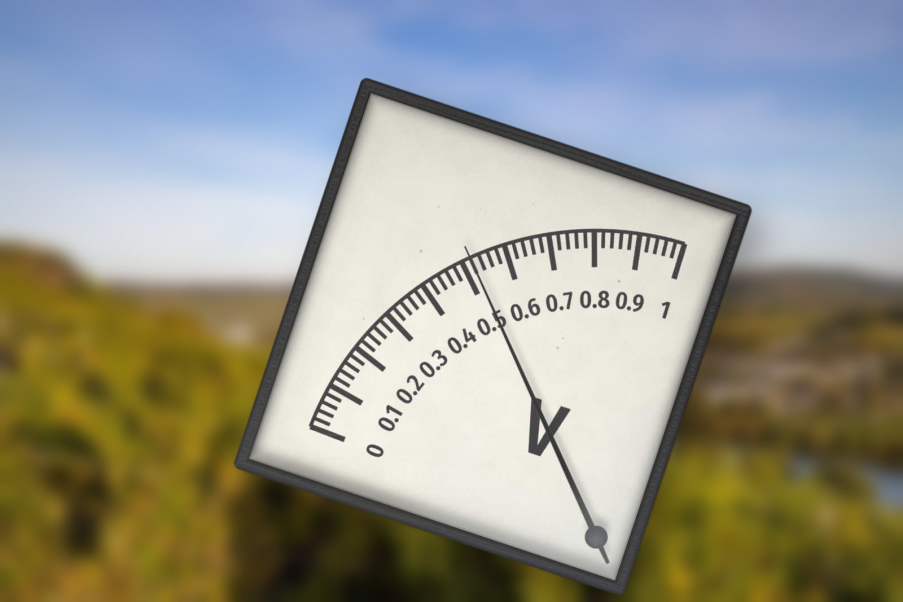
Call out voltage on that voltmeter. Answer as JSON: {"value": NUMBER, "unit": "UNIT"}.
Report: {"value": 0.52, "unit": "V"}
